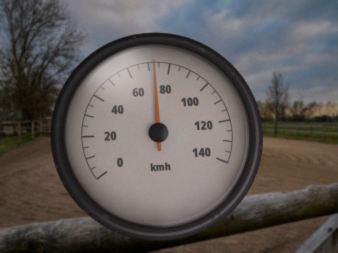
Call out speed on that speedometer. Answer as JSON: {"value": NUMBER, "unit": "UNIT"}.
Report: {"value": 72.5, "unit": "km/h"}
